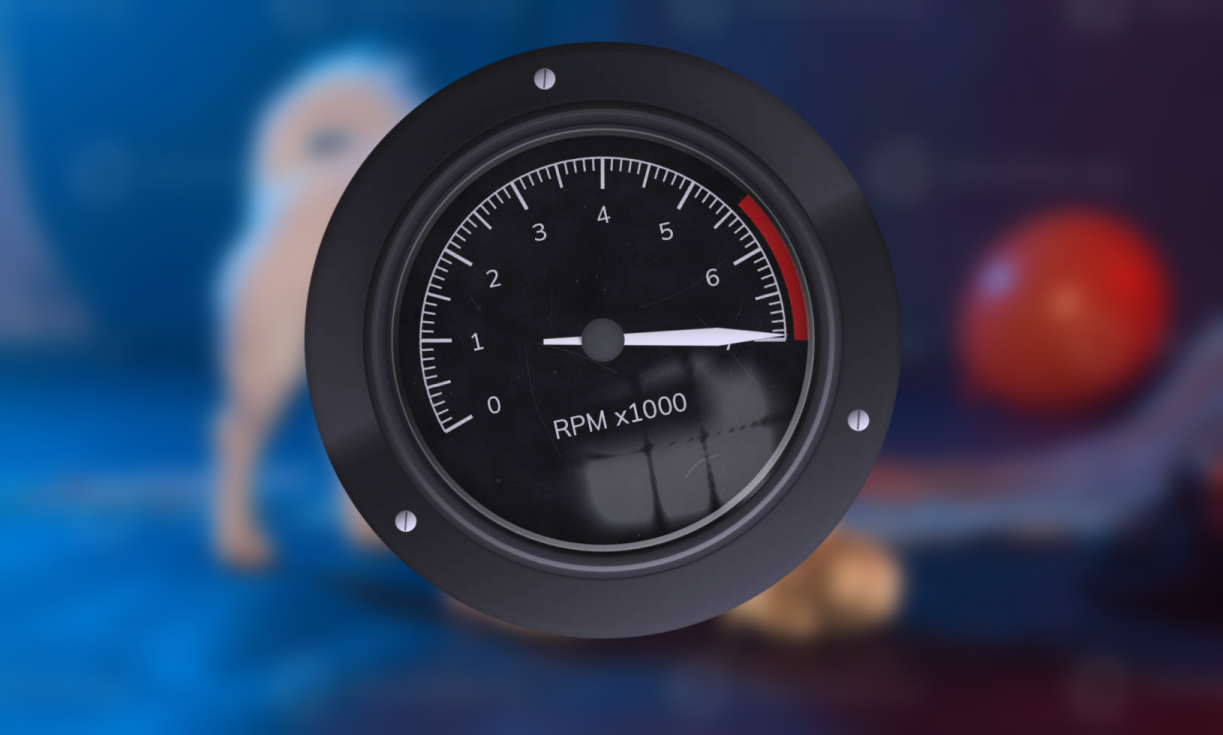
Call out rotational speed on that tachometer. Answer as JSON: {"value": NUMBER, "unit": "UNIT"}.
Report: {"value": 6950, "unit": "rpm"}
